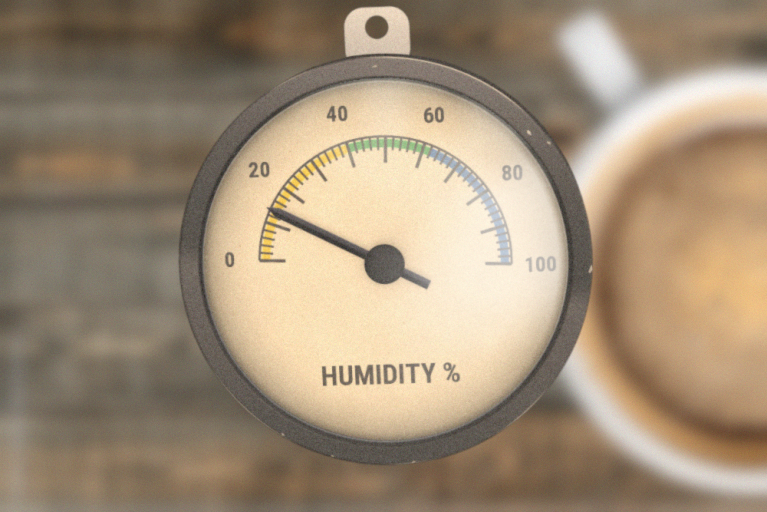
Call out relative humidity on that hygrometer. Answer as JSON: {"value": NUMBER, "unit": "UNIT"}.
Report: {"value": 14, "unit": "%"}
